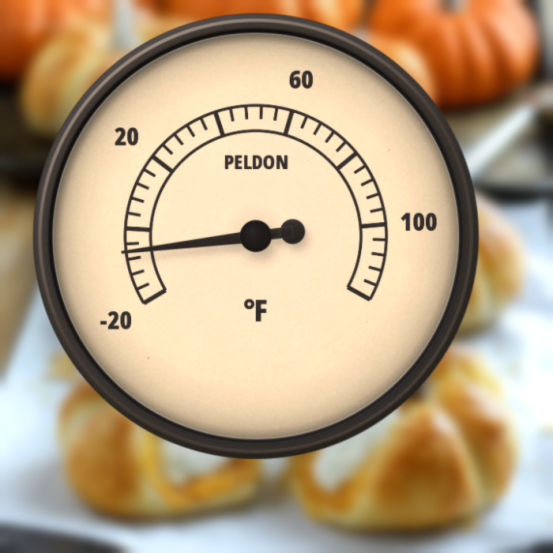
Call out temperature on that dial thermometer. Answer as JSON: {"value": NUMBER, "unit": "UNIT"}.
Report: {"value": -6, "unit": "°F"}
